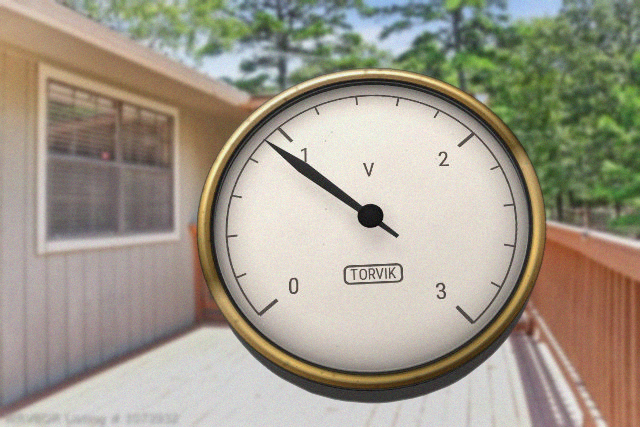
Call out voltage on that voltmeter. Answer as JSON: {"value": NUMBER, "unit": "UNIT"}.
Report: {"value": 0.9, "unit": "V"}
